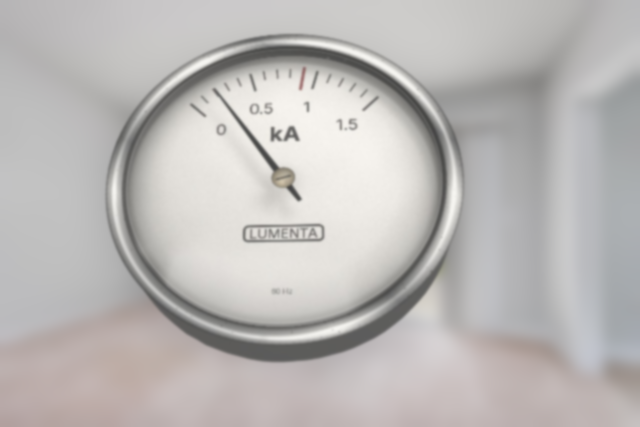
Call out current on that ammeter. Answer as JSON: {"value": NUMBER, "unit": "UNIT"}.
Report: {"value": 0.2, "unit": "kA"}
